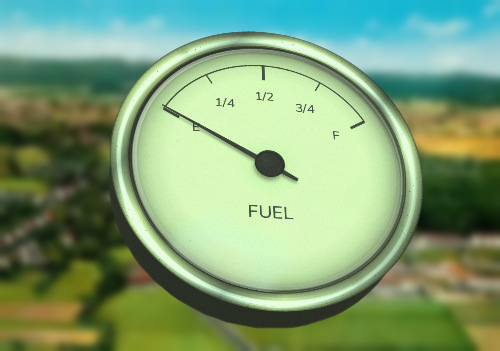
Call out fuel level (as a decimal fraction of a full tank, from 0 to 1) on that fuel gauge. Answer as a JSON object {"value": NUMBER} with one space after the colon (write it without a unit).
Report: {"value": 0}
